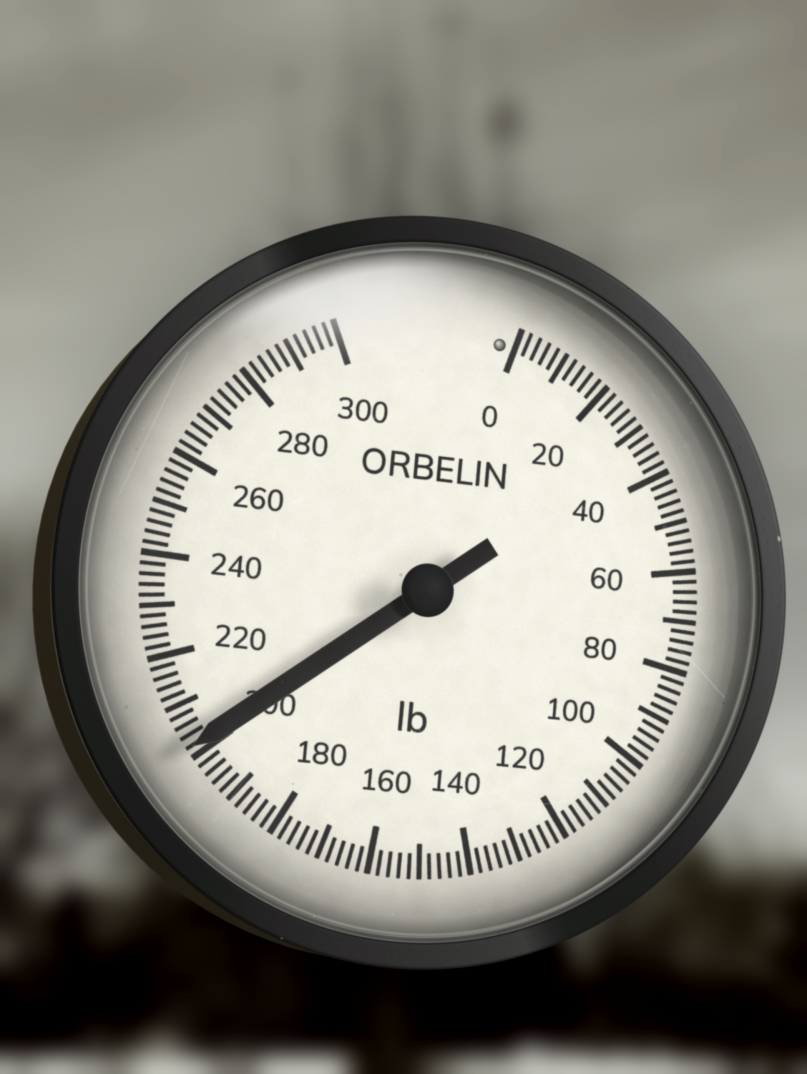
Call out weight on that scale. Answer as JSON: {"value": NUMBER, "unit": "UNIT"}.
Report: {"value": 202, "unit": "lb"}
